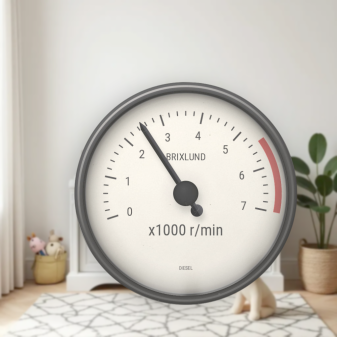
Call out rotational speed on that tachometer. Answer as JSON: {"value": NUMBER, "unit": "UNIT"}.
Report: {"value": 2500, "unit": "rpm"}
